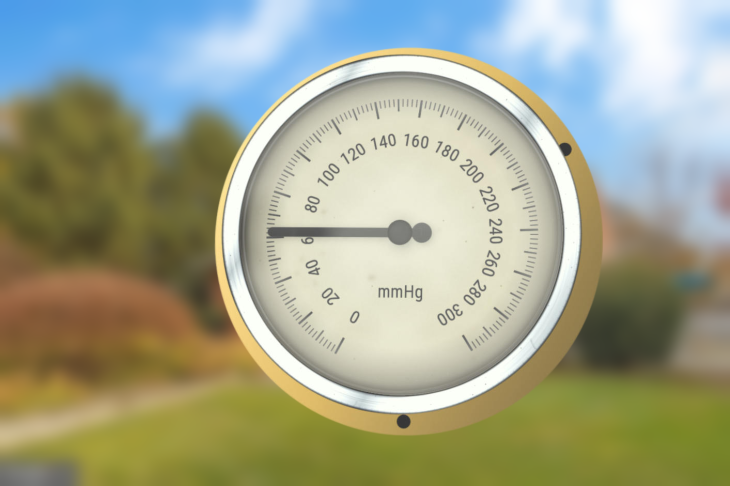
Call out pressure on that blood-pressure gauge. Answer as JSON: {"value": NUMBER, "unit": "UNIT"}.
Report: {"value": 62, "unit": "mmHg"}
